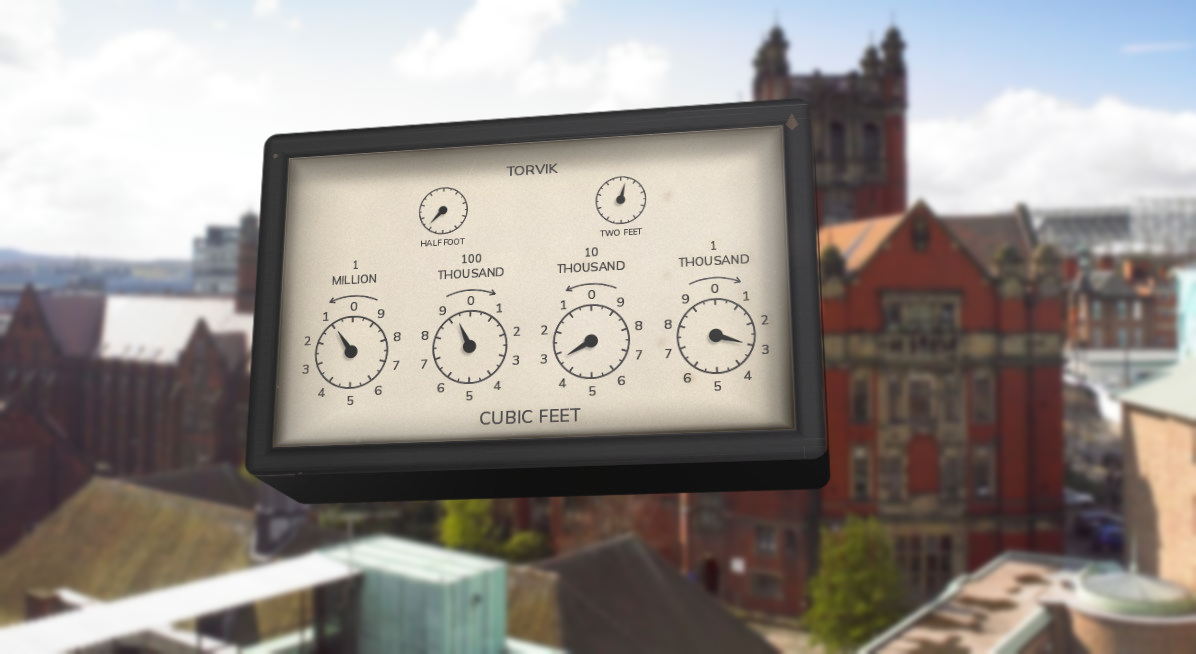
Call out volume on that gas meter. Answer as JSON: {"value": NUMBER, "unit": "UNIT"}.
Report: {"value": 93300, "unit": "ft³"}
